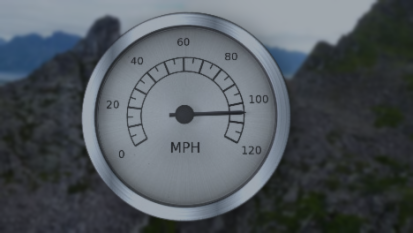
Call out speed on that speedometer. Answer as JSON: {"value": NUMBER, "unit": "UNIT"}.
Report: {"value": 105, "unit": "mph"}
